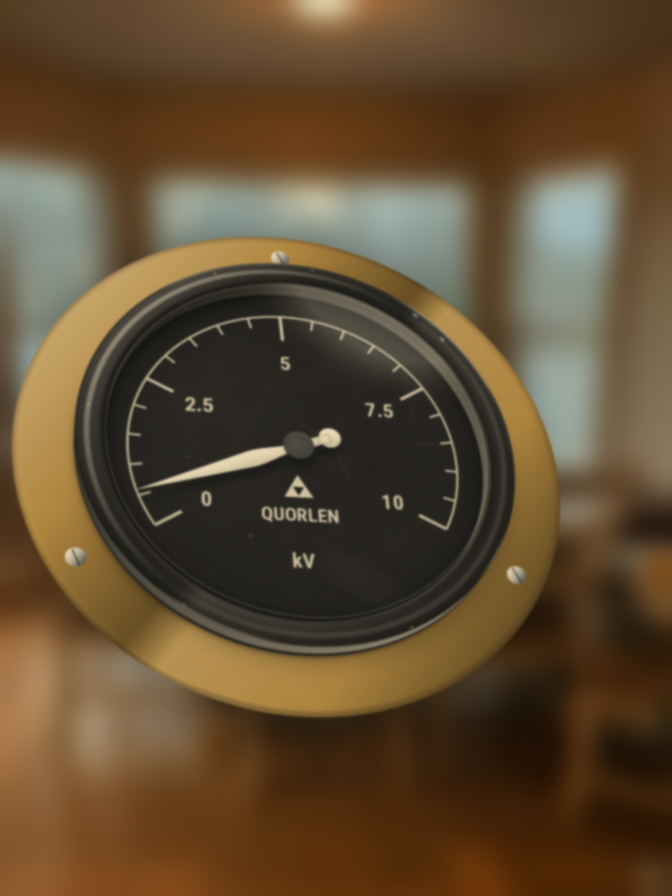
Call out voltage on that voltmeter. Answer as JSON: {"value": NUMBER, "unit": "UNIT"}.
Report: {"value": 0.5, "unit": "kV"}
